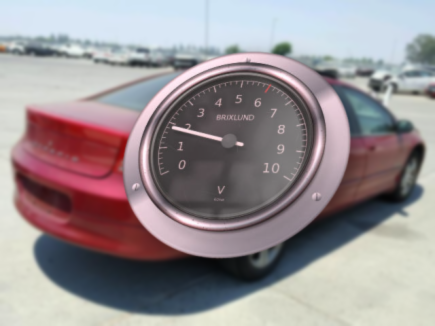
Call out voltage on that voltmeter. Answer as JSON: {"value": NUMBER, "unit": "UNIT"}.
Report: {"value": 1.8, "unit": "V"}
